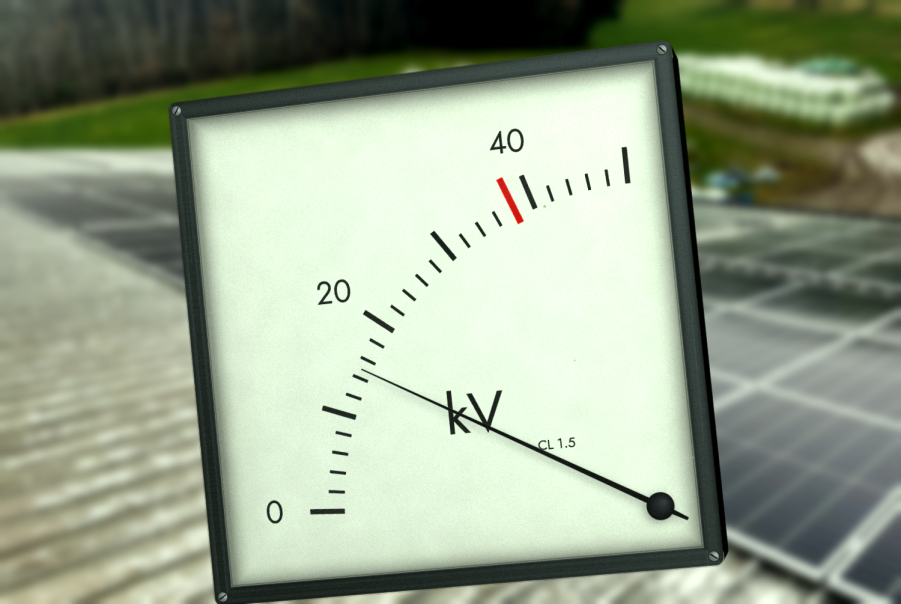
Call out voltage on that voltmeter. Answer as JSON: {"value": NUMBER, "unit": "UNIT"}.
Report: {"value": 15, "unit": "kV"}
